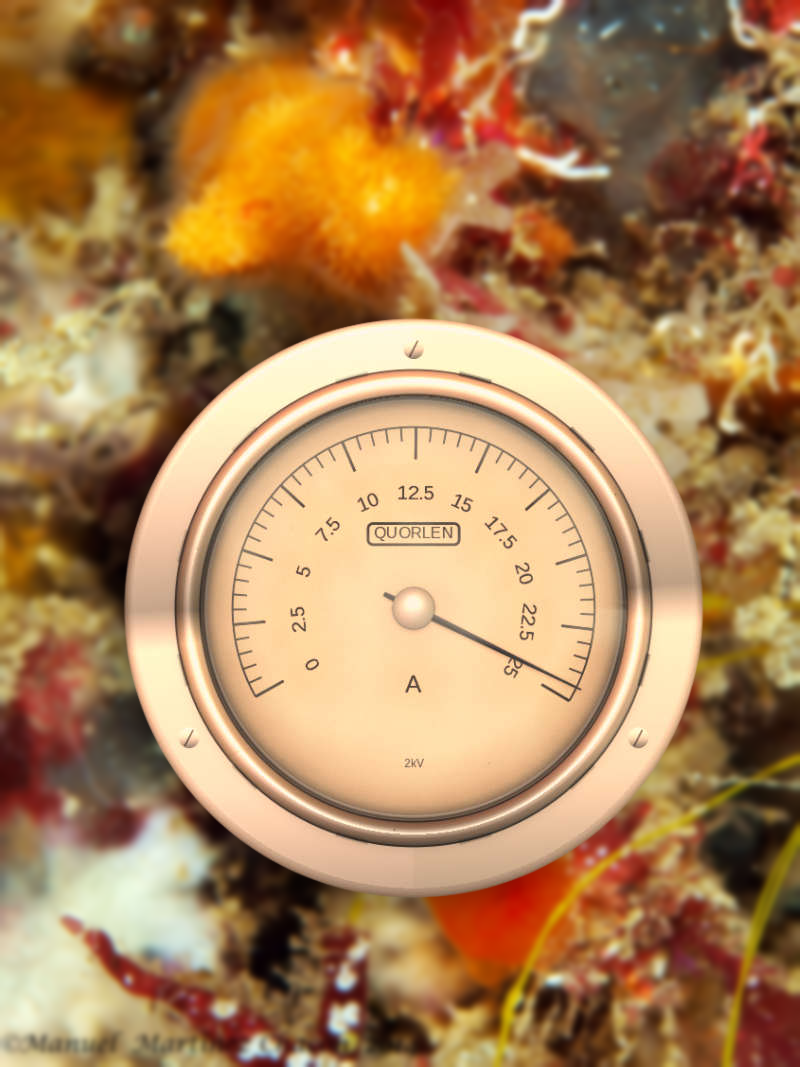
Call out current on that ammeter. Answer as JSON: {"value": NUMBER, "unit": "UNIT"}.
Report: {"value": 24.5, "unit": "A"}
